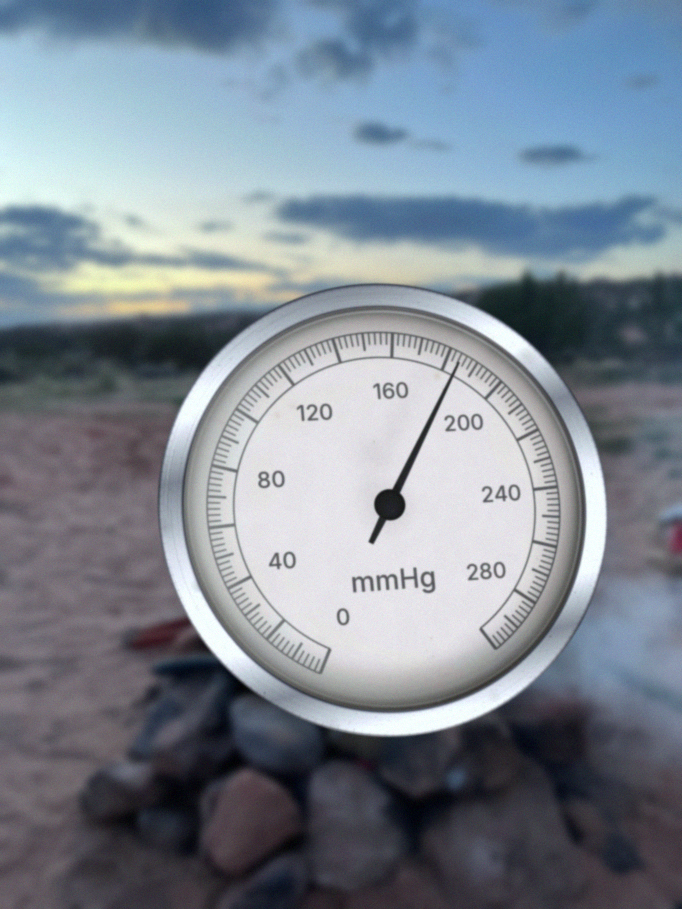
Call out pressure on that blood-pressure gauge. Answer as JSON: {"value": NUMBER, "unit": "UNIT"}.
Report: {"value": 184, "unit": "mmHg"}
